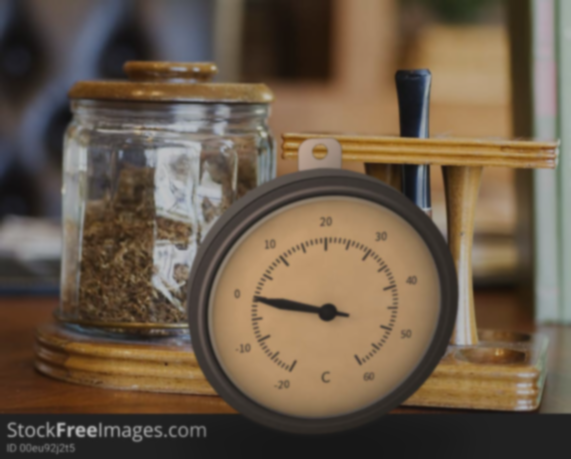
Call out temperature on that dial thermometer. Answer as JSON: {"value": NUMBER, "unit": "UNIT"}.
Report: {"value": 0, "unit": "°C"}
